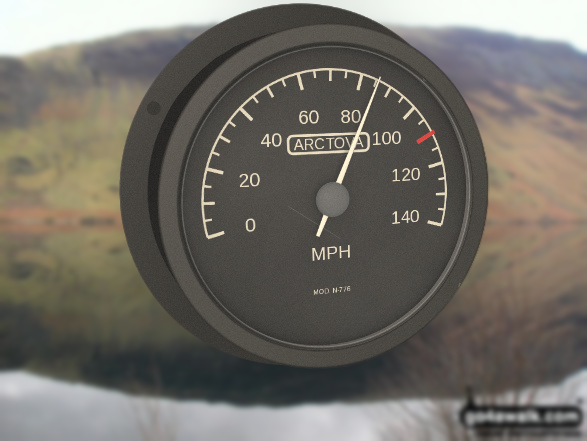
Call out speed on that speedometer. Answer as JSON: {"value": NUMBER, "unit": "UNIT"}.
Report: {"value": 85, "unit": "mph"}
